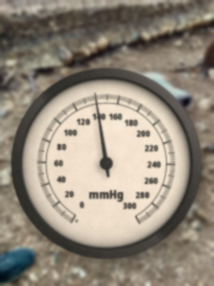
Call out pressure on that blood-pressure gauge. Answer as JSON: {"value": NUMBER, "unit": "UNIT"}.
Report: {"value": 140, "unit": "mmHg"}
